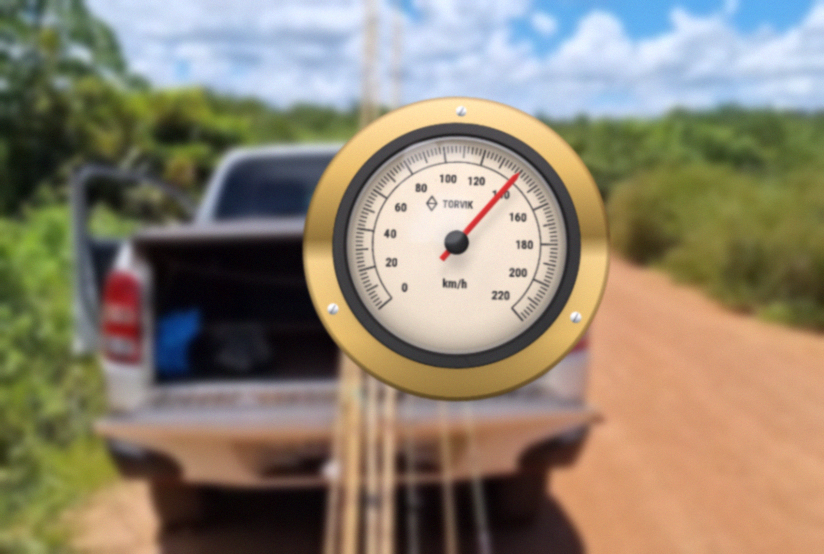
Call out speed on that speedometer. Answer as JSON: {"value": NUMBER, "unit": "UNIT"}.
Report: {"value": 140, "unit": "km/h"}
